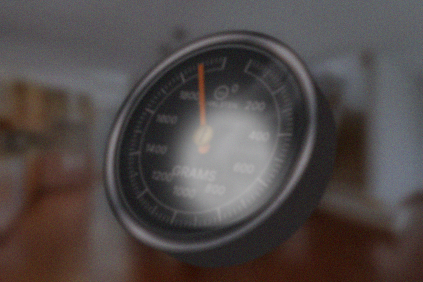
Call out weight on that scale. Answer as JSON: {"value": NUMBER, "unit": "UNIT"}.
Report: {"value": 1900, "unit": "g"}
